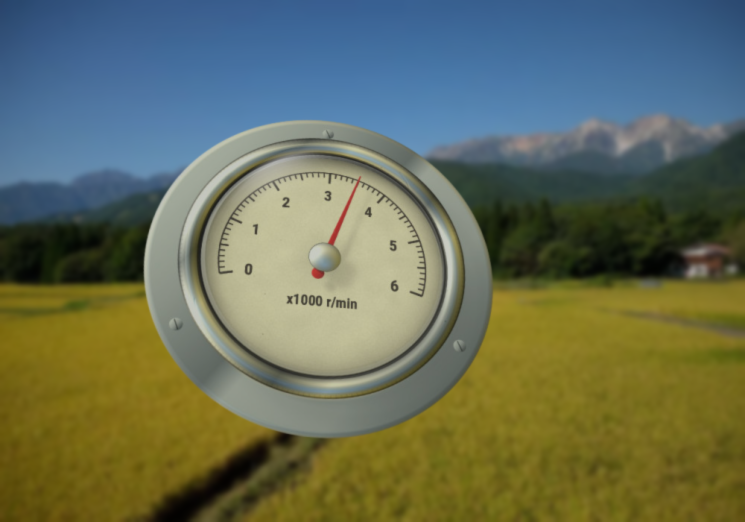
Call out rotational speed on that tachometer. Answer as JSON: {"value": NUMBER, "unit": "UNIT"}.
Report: {"value": 3500, "unit": "rpm"}
